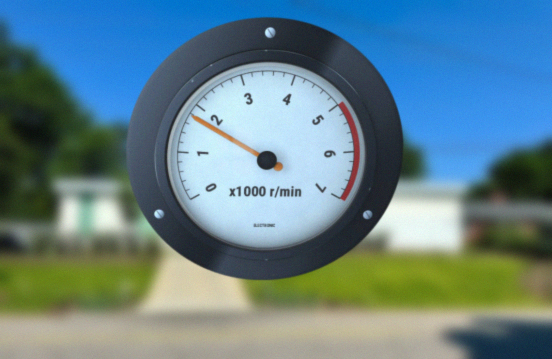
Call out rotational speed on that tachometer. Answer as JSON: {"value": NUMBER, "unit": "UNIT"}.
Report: {"value": 1800, "unit": "rpm"}
